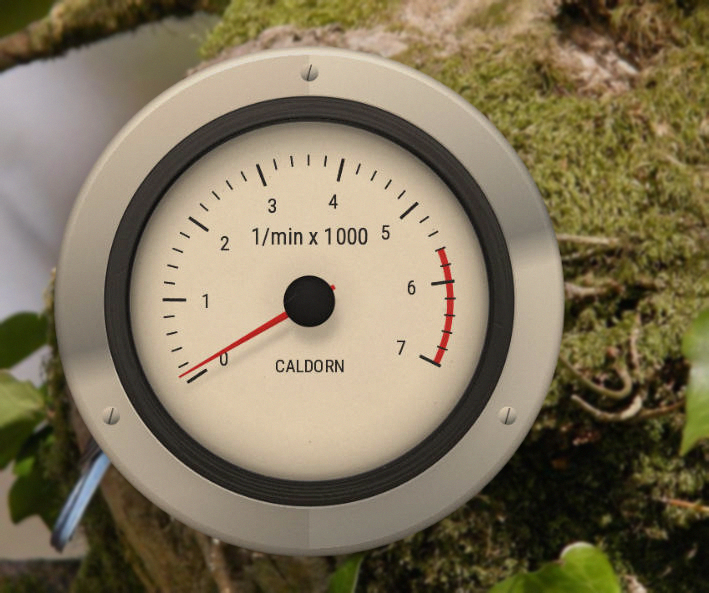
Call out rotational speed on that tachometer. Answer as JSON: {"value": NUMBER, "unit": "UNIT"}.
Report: {"value": 100, "unit": "rpm"}
